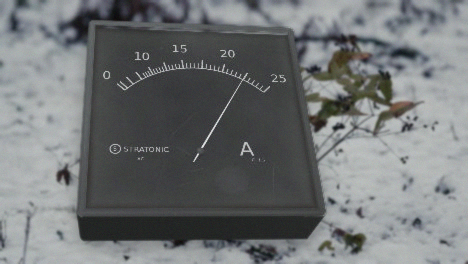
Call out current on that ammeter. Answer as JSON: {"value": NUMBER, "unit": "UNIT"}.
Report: {"value": 22.5, "unit": "A"}
